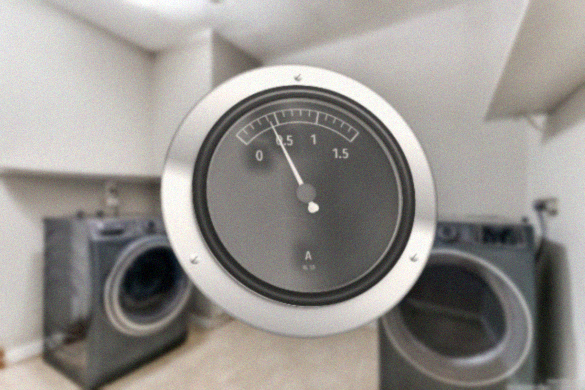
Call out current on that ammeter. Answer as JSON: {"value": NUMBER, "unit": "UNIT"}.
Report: {"value": 0.4, "unit": "A"}
